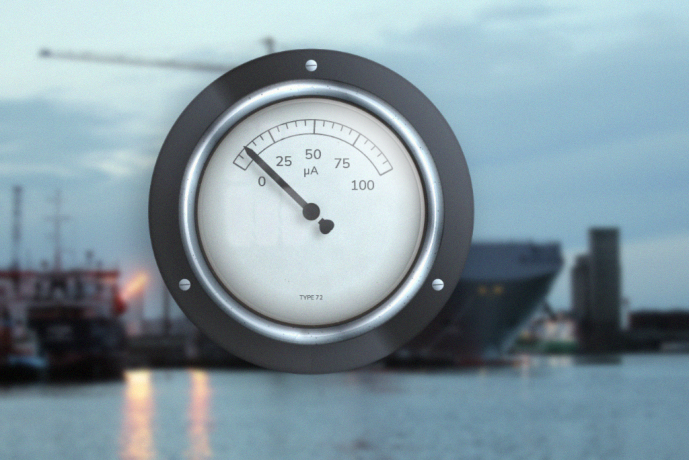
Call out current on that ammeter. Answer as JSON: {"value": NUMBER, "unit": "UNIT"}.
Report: {"value": 10, "unit": "µA"}
